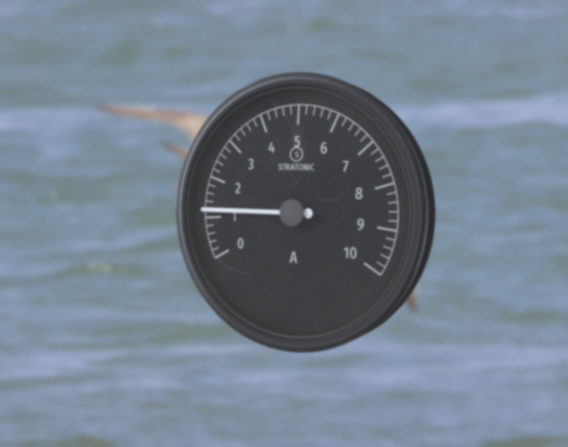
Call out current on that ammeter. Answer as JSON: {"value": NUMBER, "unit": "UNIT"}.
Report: {"value": 1.2, "unit": "A"}
